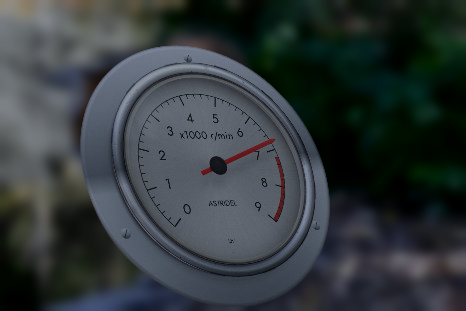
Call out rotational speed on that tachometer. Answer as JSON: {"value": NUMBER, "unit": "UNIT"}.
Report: {"value": 6800, "unit": "rpm"}
